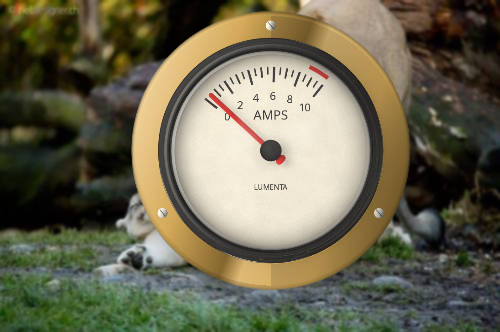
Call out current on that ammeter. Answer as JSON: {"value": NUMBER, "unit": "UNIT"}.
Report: {"value": 0.5, "unit": "A"}
